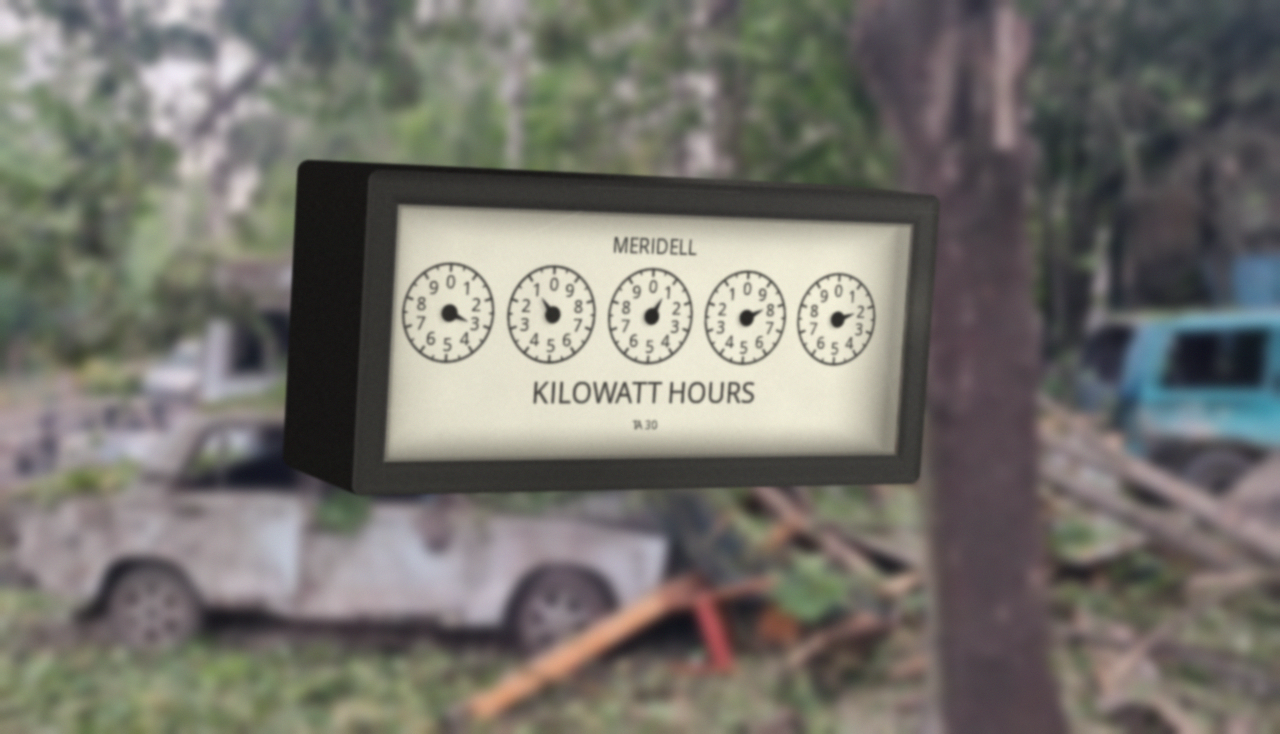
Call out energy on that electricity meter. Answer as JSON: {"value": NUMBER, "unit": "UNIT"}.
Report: {"value": 31082, "unit": "kWh"}
